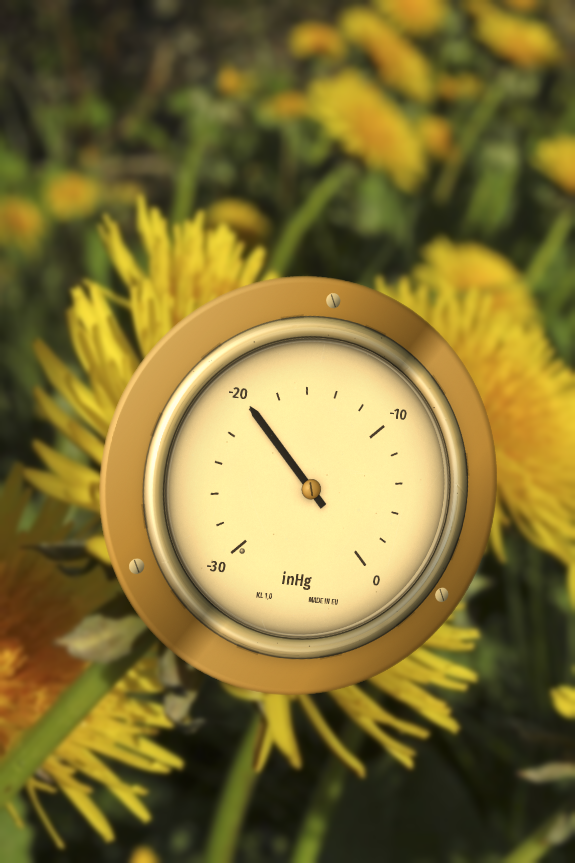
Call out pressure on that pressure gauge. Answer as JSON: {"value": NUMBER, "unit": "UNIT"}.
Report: {"value": -20, "unit": "inHg"}
